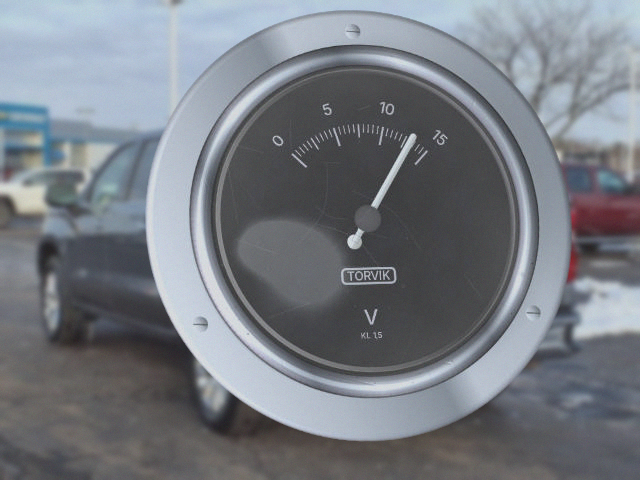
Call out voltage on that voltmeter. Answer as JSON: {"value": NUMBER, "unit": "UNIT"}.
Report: {"value": 13, "unit": "V"}
